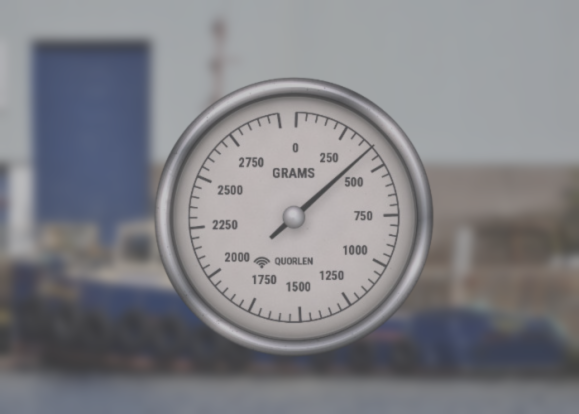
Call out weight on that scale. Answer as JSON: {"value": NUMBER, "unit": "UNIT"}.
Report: {"value": 400, "unit": "g"}
